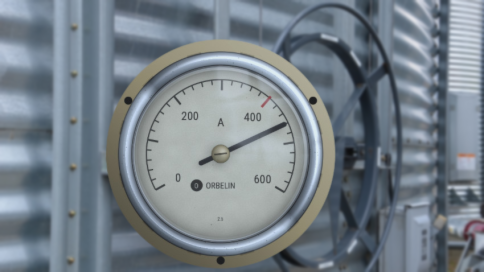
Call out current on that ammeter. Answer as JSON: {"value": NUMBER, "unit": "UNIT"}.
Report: {"value": 460, "unit": "A"}
